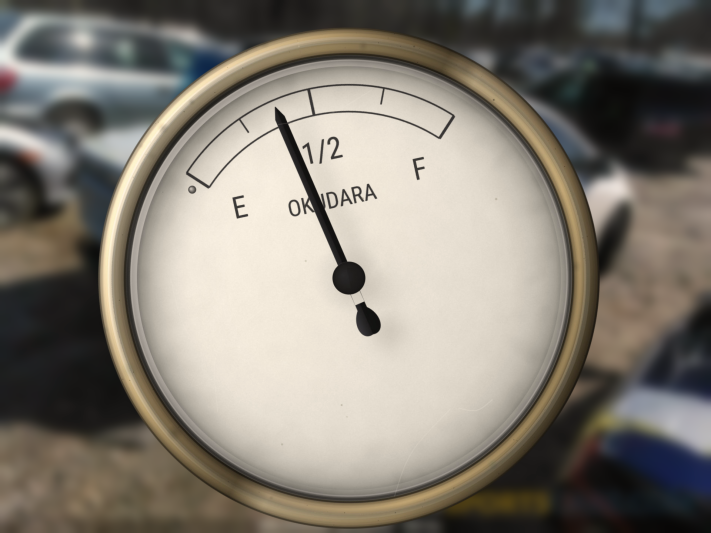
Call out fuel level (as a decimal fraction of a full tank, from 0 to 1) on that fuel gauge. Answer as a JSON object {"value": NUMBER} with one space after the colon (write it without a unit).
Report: {"value": 0.375}
